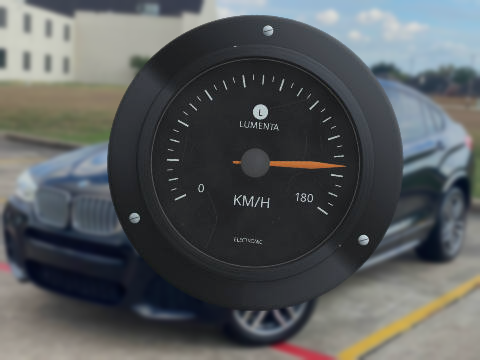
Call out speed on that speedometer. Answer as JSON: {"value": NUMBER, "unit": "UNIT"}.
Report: {"value": 155, "unit": "km/h"}
